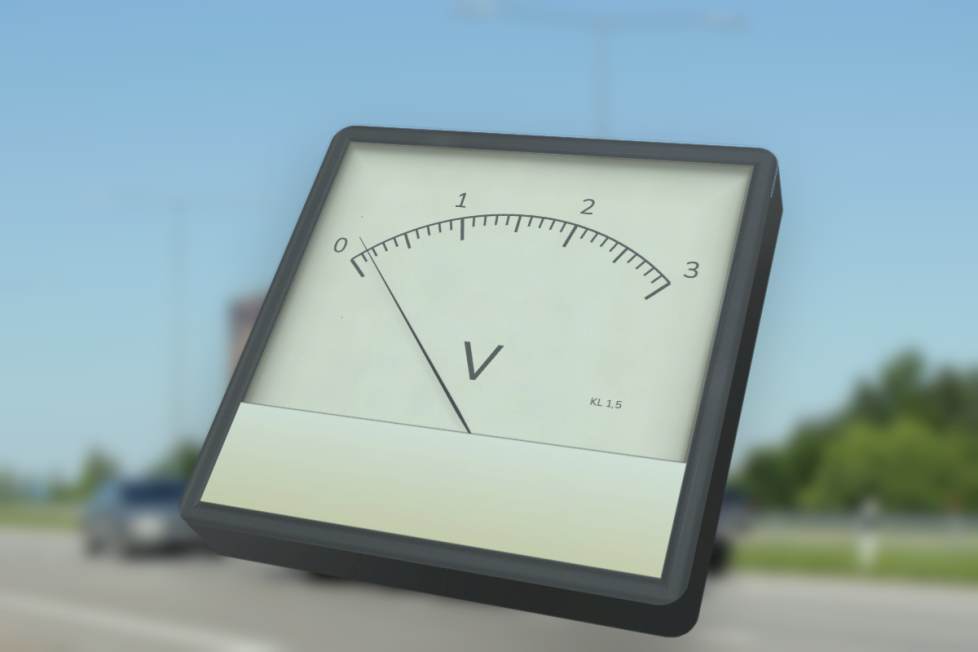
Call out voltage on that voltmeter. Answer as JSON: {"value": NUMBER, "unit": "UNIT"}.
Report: {"value": 0.15, "unit": "V"}
